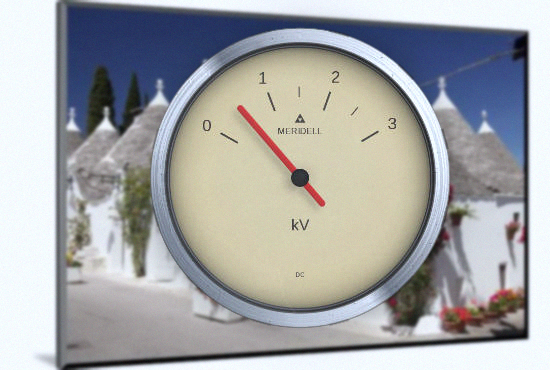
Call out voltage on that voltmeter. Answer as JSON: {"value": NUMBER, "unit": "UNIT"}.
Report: {"value": 0.5, "unit": "kV"}
